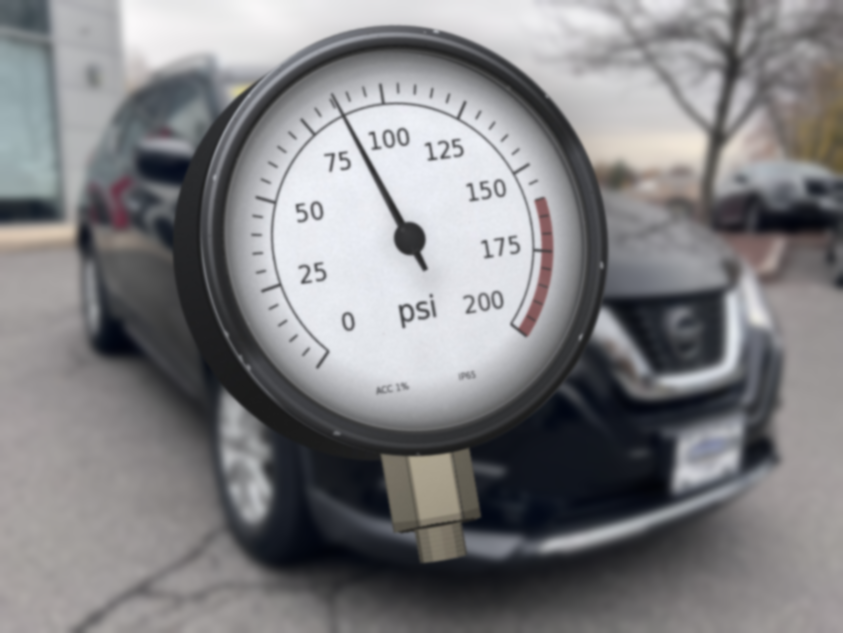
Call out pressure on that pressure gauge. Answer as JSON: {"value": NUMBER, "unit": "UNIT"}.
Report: {"value": 85, "unit": "psi"}
